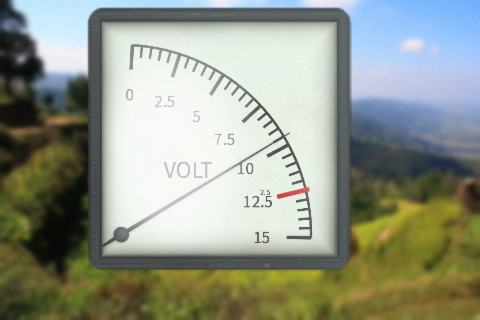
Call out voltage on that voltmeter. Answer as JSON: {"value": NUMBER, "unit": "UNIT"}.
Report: {"value": 9.5, "unit": "V"}
